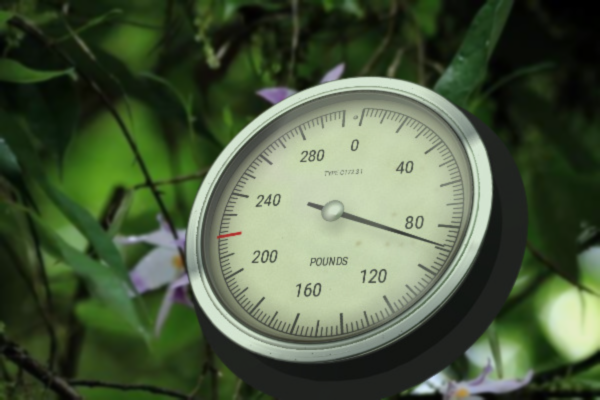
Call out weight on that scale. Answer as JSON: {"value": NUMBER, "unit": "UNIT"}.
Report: {"value": 90, "unit": "lb"}
